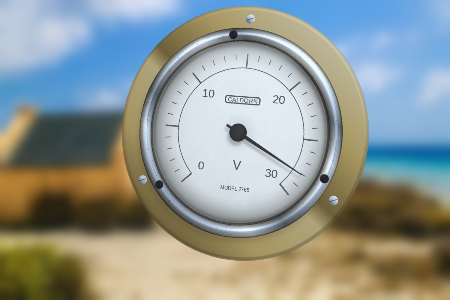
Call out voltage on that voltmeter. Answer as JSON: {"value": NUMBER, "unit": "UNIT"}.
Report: {"value": 28, "unit": "V"}
